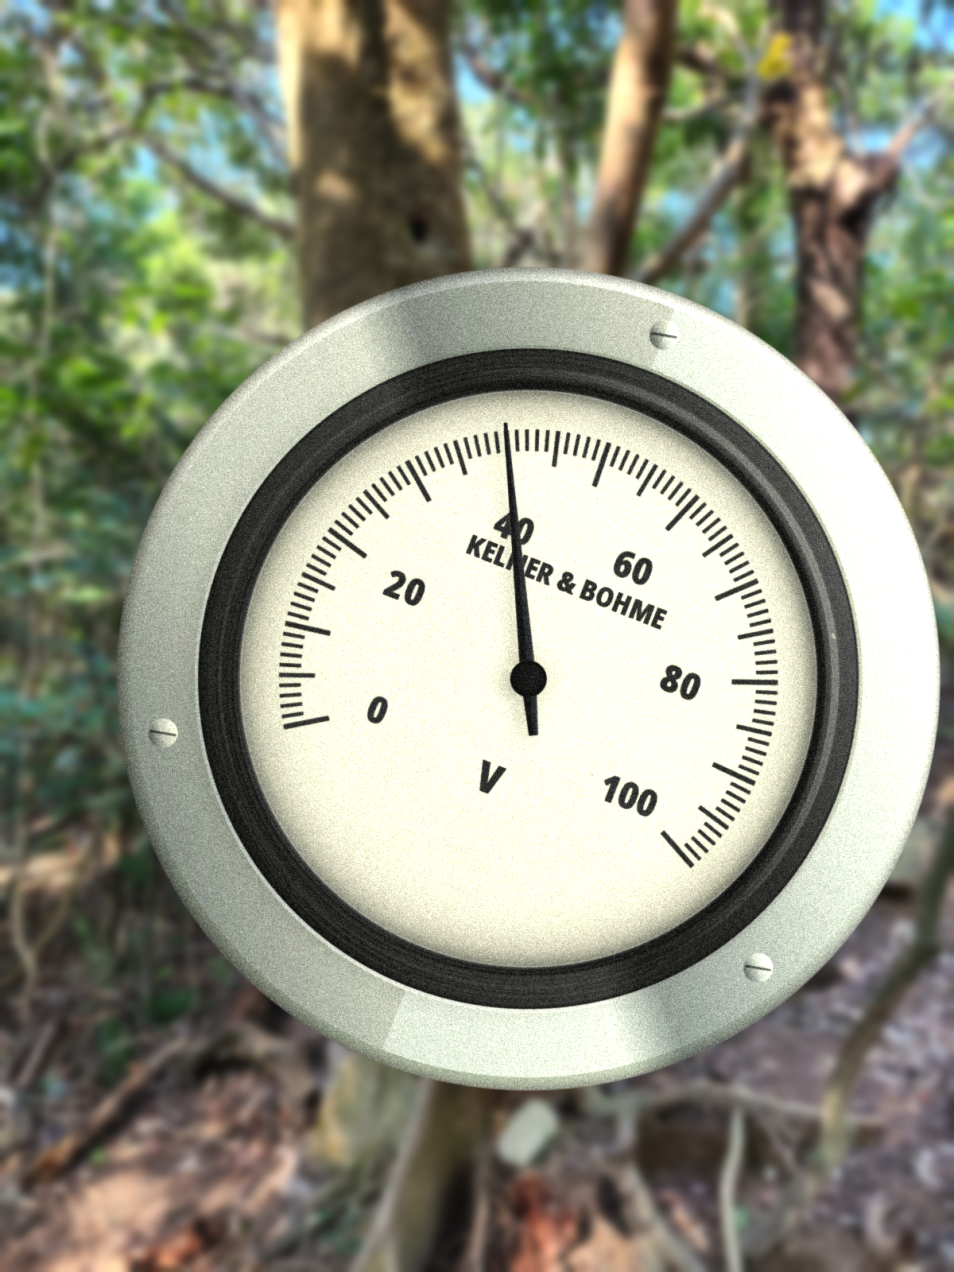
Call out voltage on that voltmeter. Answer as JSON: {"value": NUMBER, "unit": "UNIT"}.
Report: {"value": 40, "unit": "V"}
